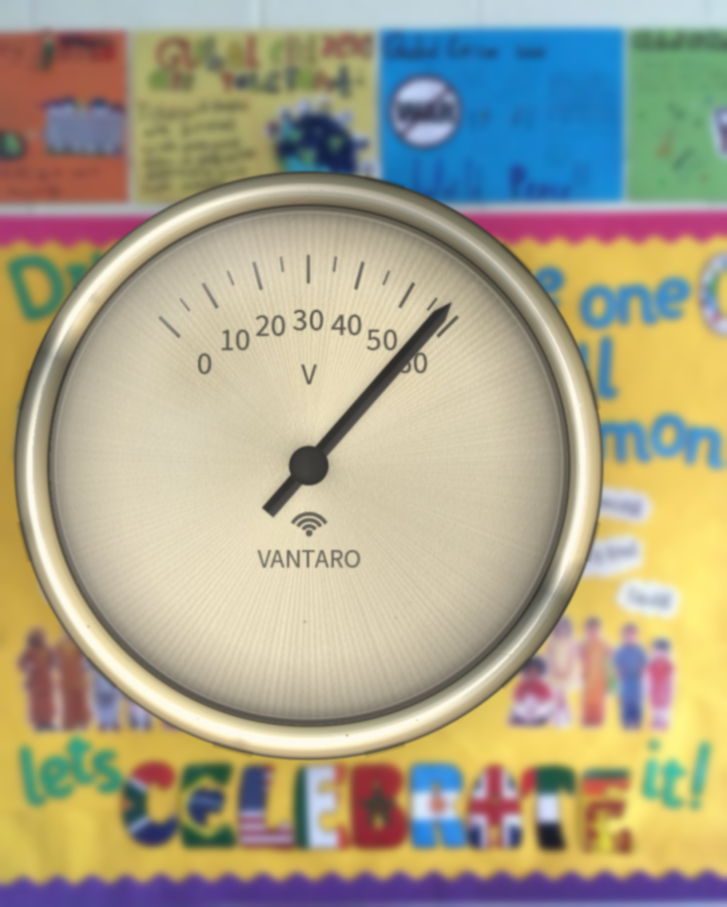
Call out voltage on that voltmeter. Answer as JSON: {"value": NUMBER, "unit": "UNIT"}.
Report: {"value": 57.5, "unit": "V"}
